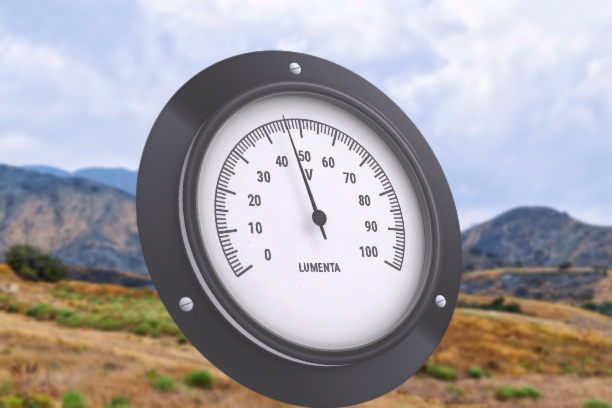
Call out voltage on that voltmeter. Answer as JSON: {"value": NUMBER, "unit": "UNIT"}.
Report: {"value": 45, "unit": "V"}
